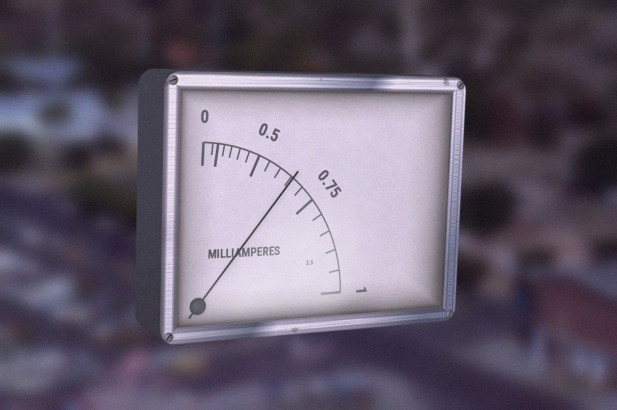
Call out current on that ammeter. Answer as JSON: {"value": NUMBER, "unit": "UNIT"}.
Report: {"value": 0.65, "unit": "mA"}
